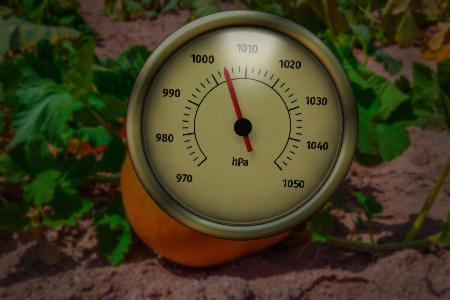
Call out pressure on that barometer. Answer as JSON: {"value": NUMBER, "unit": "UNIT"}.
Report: {"value": 1004, "unit": "hPa"}
